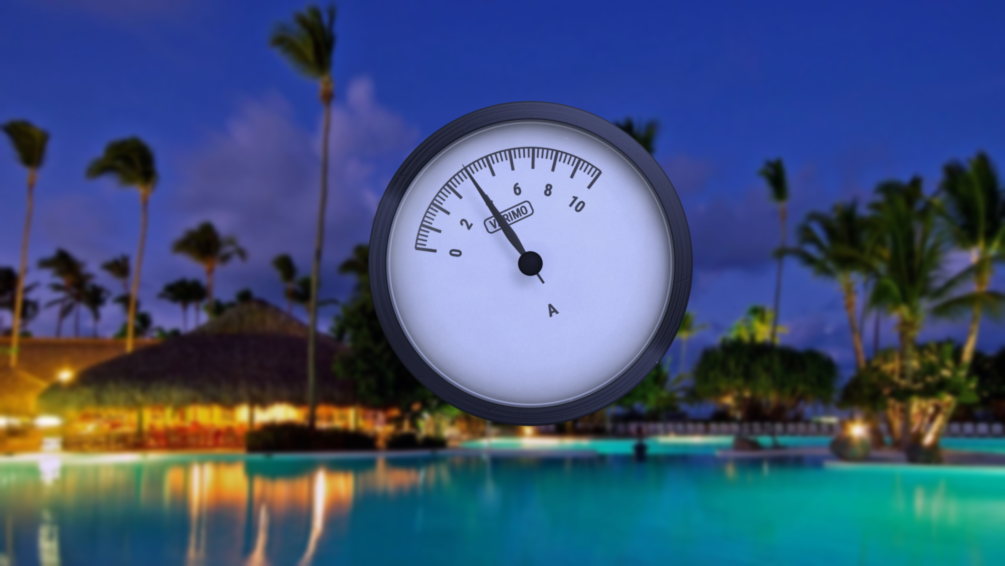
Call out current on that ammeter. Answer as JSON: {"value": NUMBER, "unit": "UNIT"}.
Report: {"value": 4, "unit": "A"}
